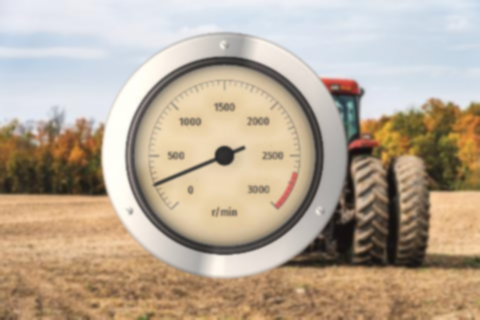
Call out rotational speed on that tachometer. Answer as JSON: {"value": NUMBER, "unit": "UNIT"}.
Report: {"value": 250, "unit": "rpm"}
